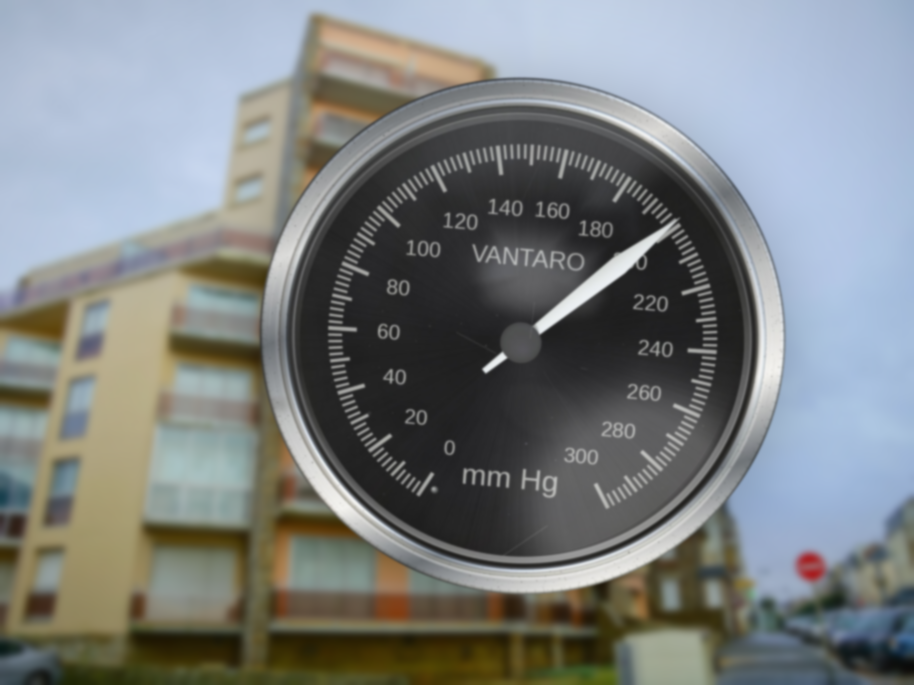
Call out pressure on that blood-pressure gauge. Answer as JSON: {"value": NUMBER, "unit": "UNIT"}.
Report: {"value": 198, "unit": "mmHg"}
